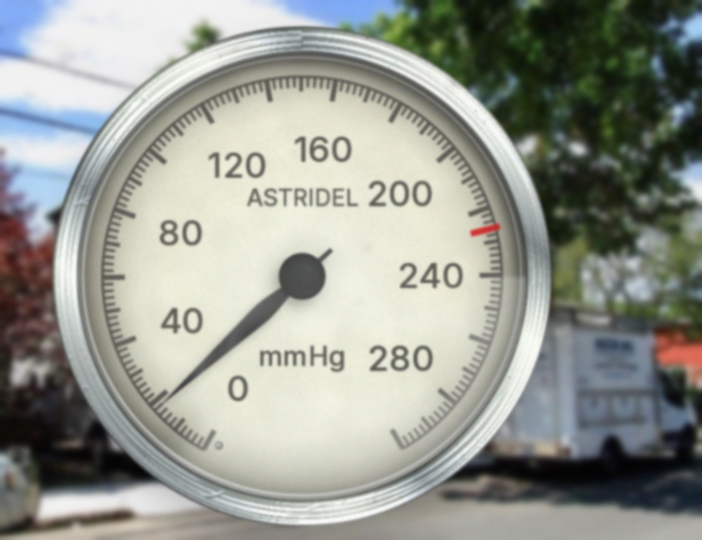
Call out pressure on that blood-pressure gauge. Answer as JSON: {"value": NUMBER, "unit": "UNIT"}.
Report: {"value": 18, "unit": "mmHg"}
